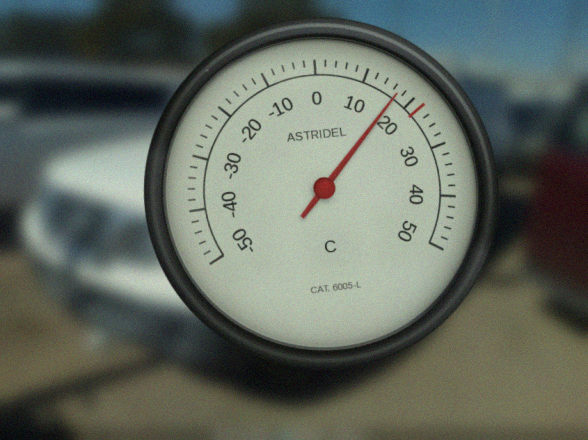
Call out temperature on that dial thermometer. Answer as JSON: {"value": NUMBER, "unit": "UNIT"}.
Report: {"value": 17, "unit": "°C"}
